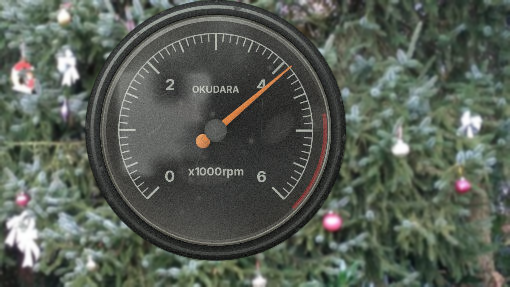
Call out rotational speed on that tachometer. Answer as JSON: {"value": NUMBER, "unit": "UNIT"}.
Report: {"value": 4100, "unit": "rpm"}
